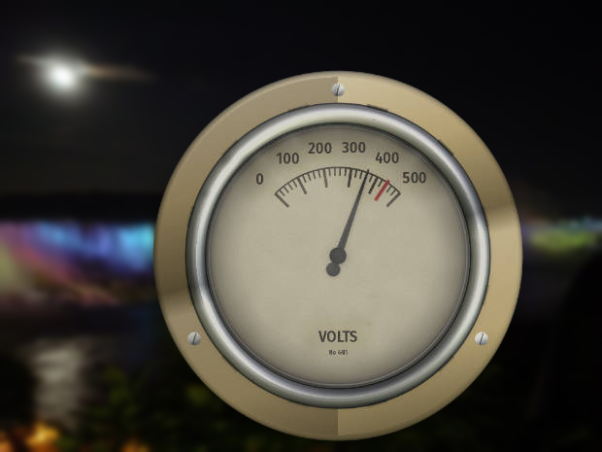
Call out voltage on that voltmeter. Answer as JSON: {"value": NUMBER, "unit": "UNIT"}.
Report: {"value": 360, "unit": "V"}
